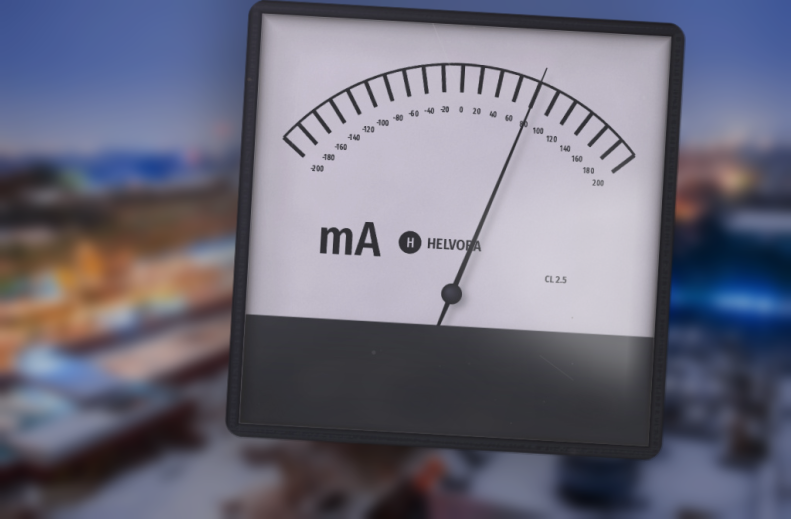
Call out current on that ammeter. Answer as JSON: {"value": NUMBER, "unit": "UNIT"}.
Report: {"value": 80, "unit": "mA"}
